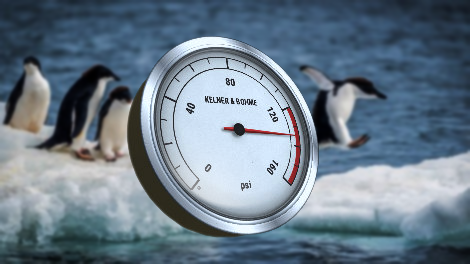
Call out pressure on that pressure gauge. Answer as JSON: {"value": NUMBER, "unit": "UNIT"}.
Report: {"value": 135, "unit": "psi"}
